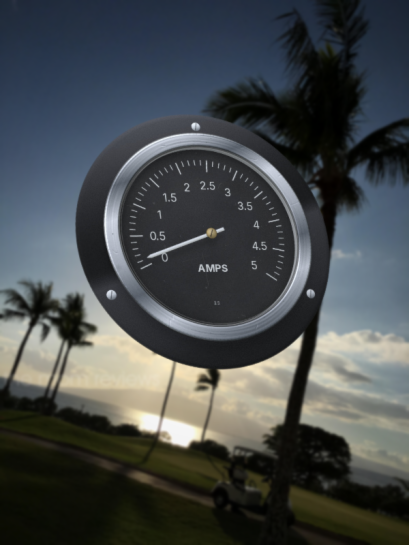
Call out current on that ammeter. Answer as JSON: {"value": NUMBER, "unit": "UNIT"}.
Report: {"value": 0.1, "unit": "A"}
